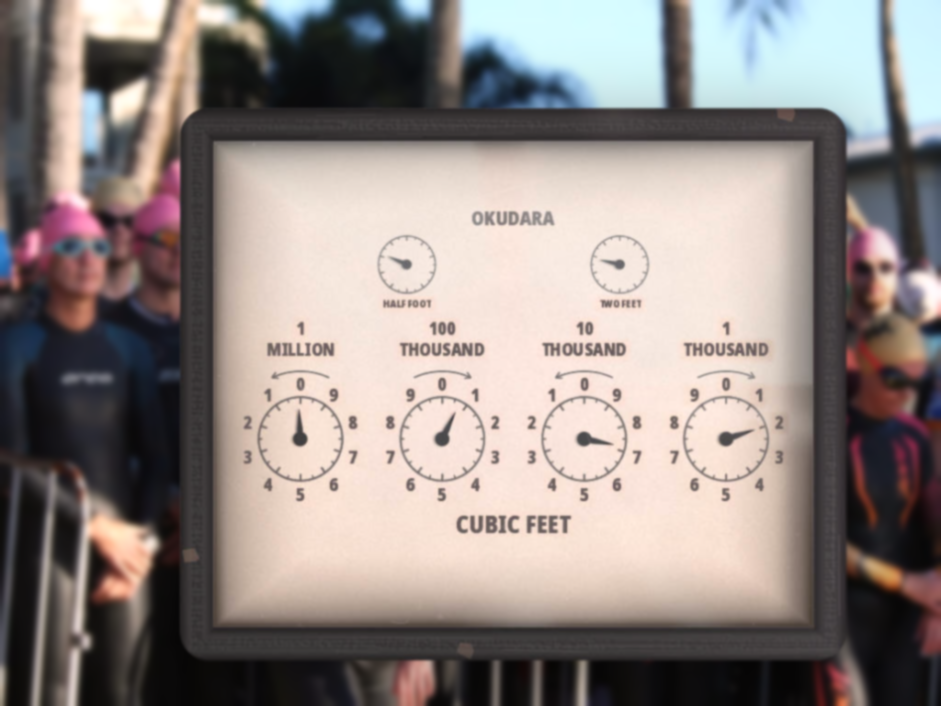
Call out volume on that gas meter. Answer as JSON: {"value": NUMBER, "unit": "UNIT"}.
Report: {"value": 7200, "unit": "ft³"}
